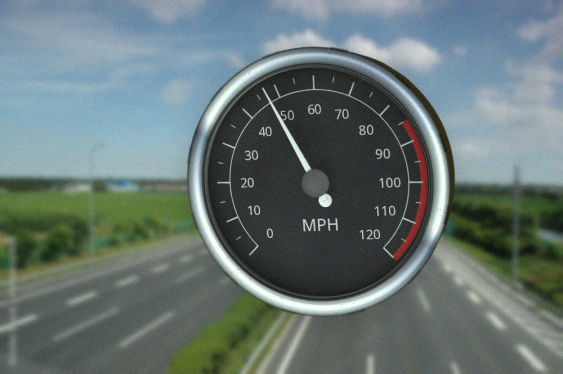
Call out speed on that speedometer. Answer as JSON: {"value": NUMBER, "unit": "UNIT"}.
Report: {"value": 47.5, "unit": "mph"}
